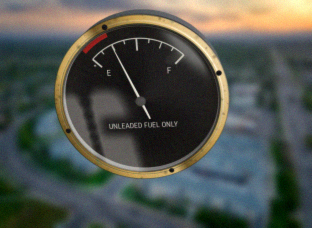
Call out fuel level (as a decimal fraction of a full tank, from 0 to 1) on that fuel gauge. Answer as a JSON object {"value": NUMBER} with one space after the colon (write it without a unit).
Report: {"value": 0.25}
